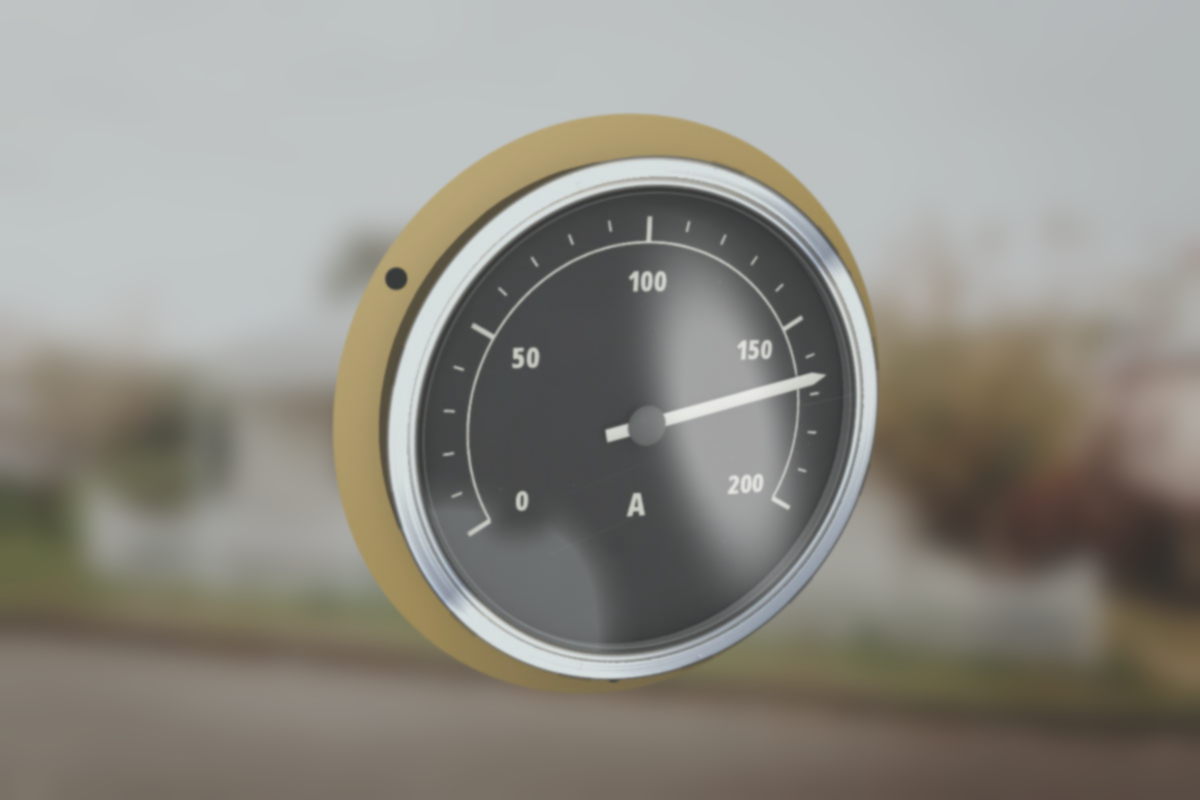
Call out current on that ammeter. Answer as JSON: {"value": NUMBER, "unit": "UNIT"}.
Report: {"value": 165, "unit": "A"}
